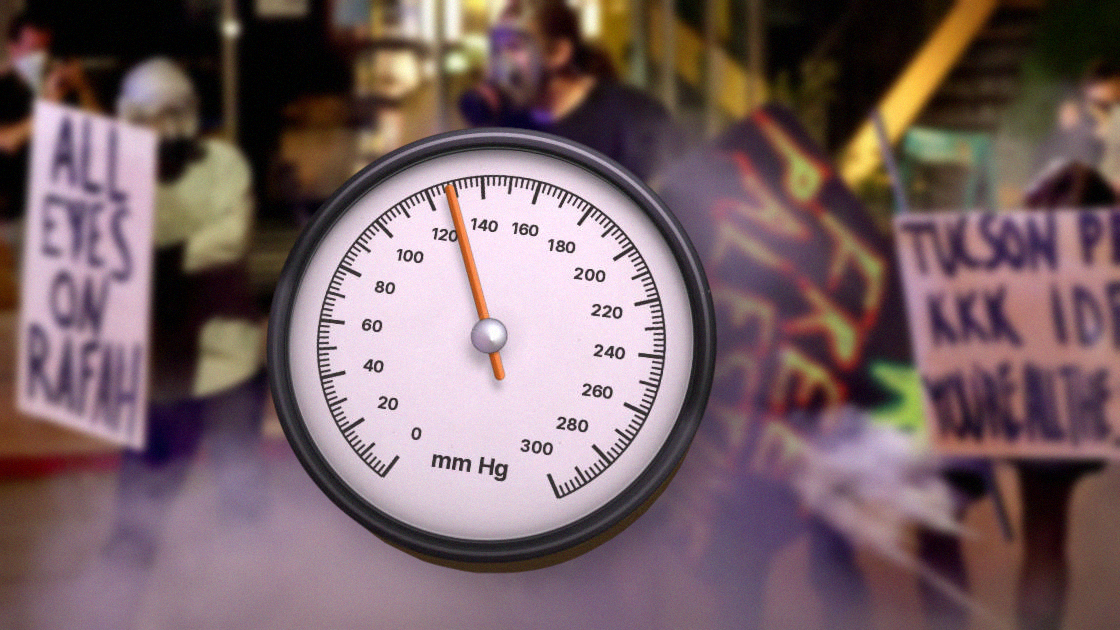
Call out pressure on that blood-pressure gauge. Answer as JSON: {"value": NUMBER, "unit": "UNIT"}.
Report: {"value": 128, "unit": "mmHg"}
